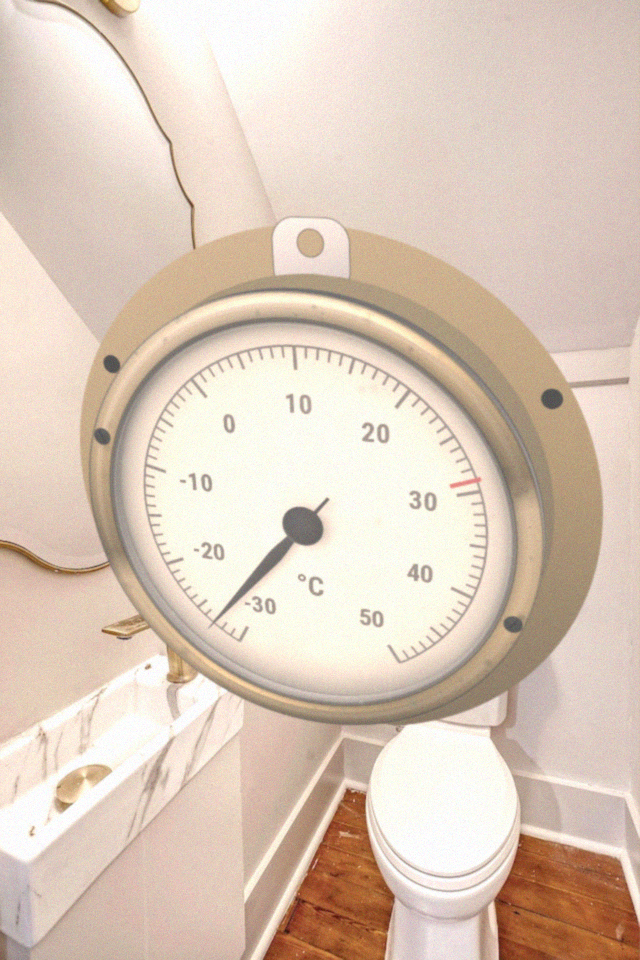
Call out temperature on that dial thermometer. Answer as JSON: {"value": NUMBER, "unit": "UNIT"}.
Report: {"value": -27, "unit": "°C"}
